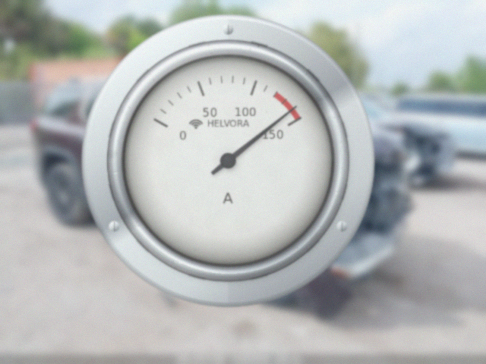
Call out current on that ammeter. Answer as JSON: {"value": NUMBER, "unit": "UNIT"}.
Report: {"value": 140, "unit": "A"}
